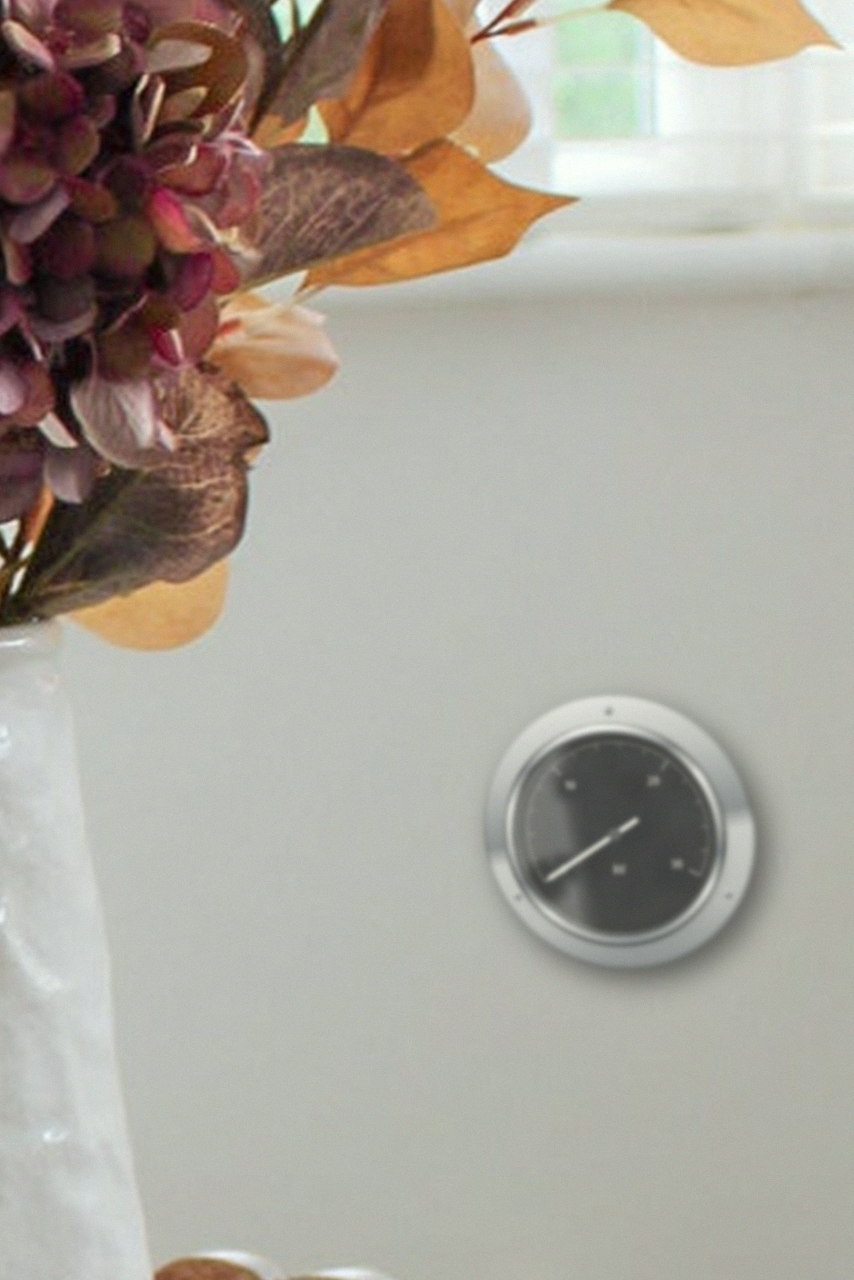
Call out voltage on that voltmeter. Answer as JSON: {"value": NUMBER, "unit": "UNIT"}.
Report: {"value": 0, "unit": "kV"}
